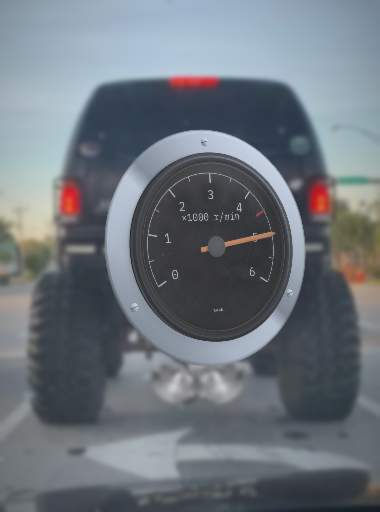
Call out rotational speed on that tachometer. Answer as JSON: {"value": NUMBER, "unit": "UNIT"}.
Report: {"value": 5000, "unit": "rpm"}
